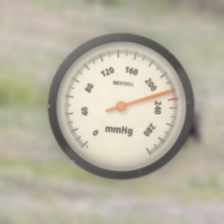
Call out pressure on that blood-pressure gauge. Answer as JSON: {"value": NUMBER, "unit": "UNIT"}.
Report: {"value": 220, "unit": "mmHg"}
